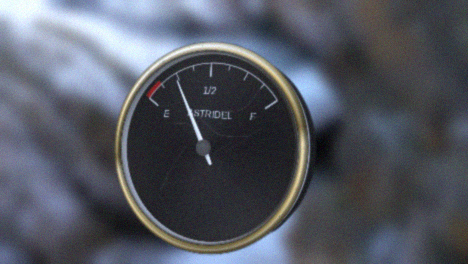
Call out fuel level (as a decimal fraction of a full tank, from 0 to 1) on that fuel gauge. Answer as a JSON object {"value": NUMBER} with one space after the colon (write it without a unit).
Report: {"value": 0.25}
